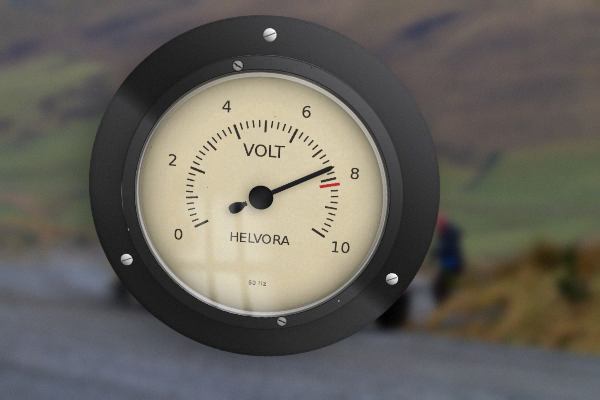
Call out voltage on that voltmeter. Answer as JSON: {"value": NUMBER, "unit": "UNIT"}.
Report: {"value": 7.6, "unit": "V"}
